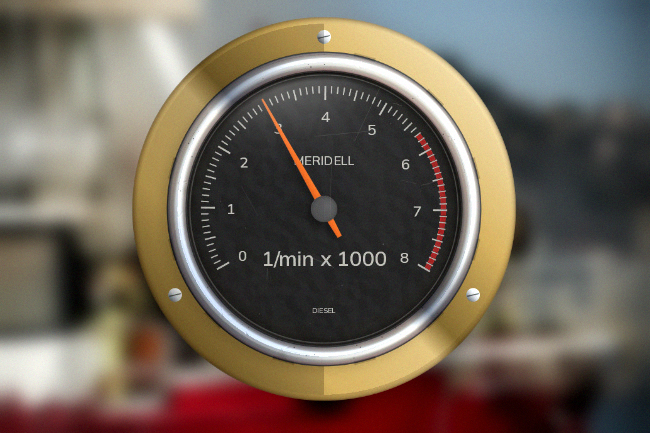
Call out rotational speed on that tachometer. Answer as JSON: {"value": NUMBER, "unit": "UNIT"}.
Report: {"value": 3000, "unit": "rpm"}
